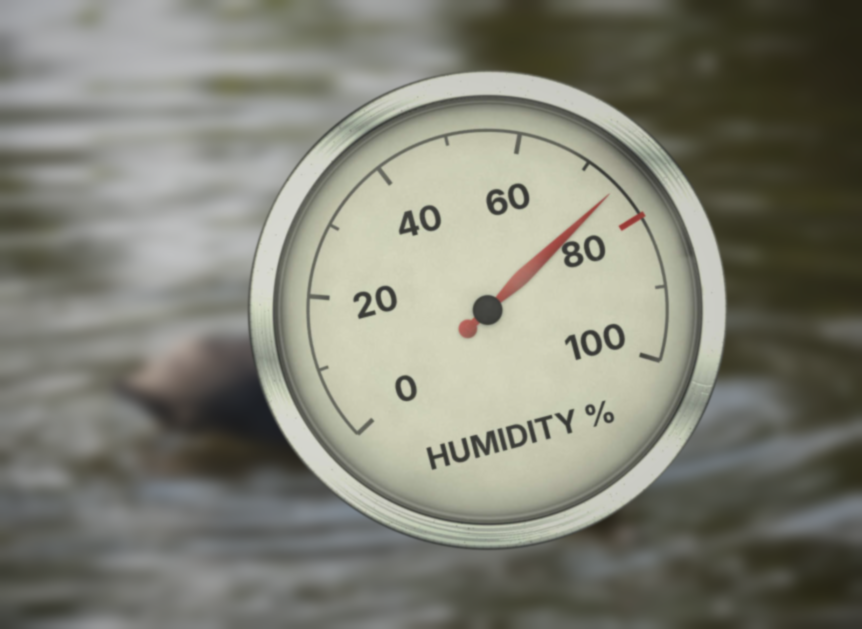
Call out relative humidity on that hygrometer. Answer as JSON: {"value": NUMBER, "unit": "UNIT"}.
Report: {"value": 75, "unit": "%"}
